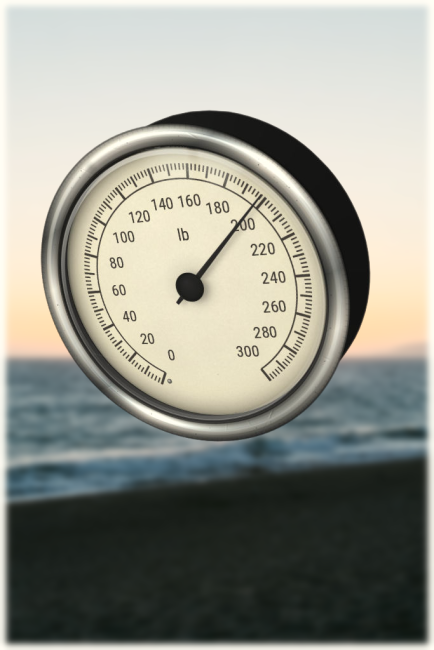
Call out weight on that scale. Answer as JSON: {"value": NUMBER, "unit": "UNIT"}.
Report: {"value": 198, "unit": "lb"}
